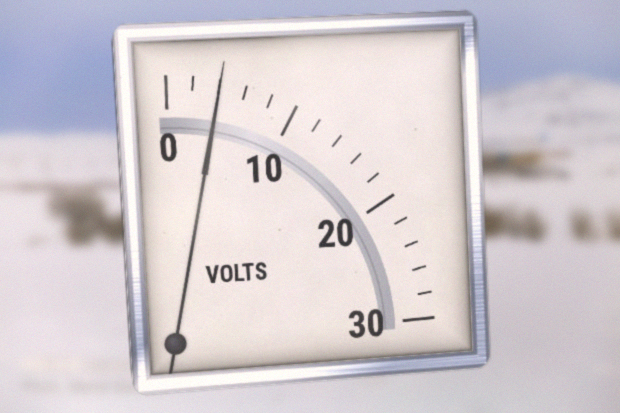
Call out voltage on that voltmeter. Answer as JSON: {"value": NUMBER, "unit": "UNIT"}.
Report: {"value": 4, "unit": "V"}
